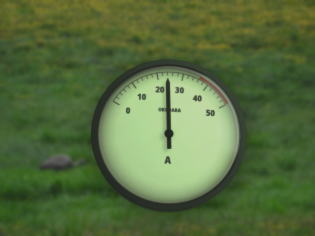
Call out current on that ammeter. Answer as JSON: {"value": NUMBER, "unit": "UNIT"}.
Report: {"value": 24, "unit": "A"}
